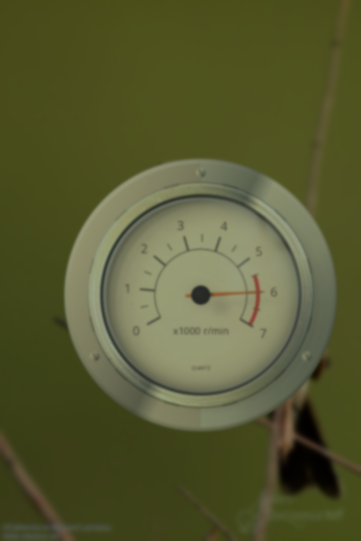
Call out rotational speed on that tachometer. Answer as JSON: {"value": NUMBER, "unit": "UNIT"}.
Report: {"value": 6000, "unit": "rpm"}
